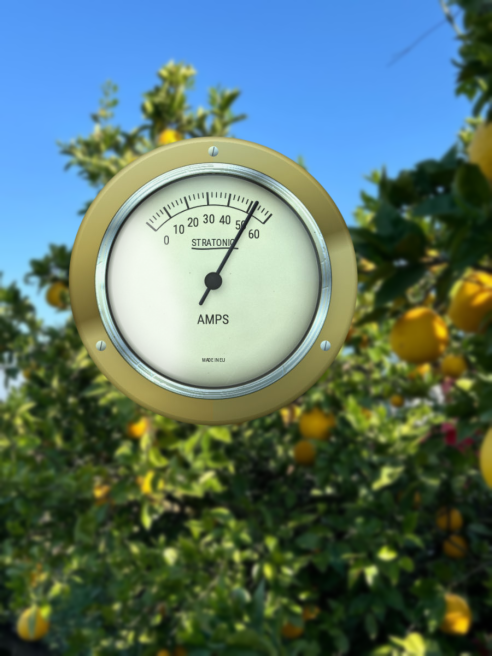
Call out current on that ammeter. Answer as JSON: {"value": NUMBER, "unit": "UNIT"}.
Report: {"value": 52, "unit": "A"}
